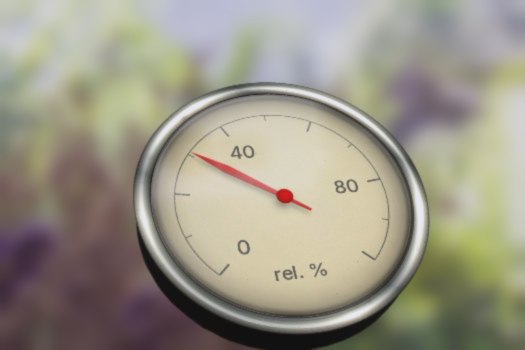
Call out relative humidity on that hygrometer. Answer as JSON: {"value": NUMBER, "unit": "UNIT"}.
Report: {"value": 30, "unit": "%"}
